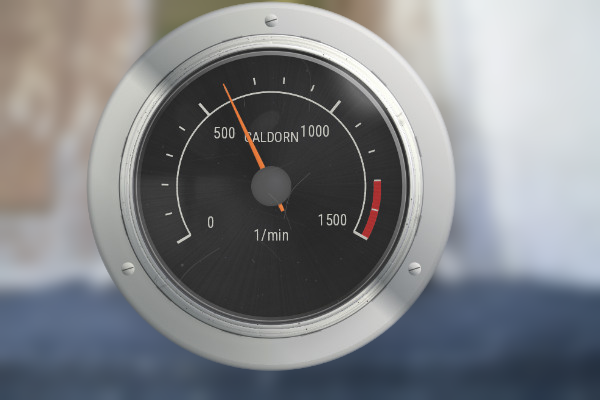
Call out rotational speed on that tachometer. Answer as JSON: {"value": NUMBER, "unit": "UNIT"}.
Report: {"value": 600, "unit": "rpm"}
